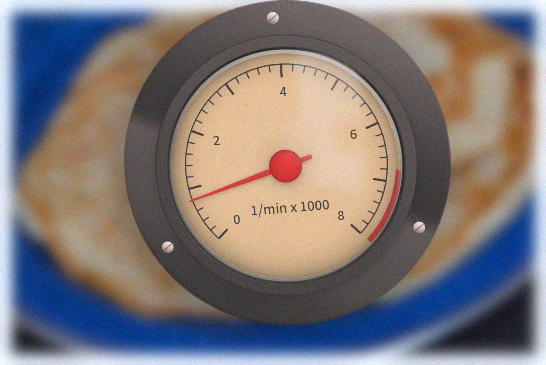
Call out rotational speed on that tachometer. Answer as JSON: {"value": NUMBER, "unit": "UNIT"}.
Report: {"value": 800, "unit": "rpm"}
